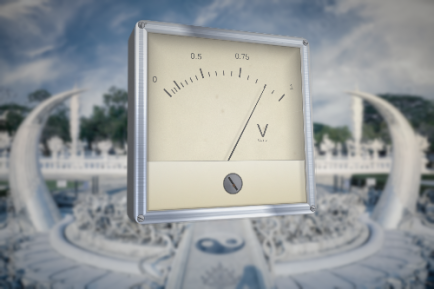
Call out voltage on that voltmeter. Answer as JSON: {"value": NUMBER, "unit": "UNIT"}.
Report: {"value": 0.9, "unit": "V"}
